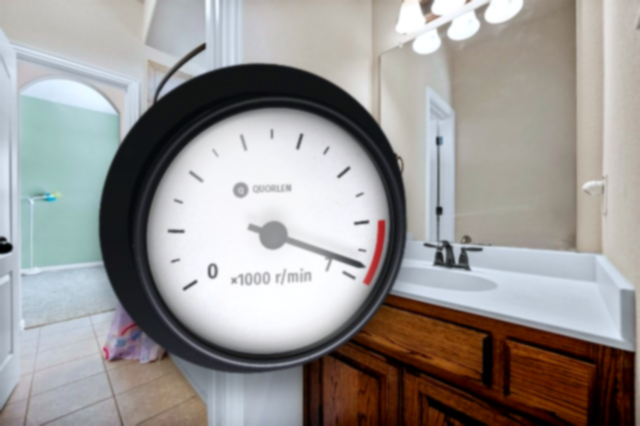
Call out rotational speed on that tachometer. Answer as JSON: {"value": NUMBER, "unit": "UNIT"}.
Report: {"value": 6750, "unit": "rpm"}
